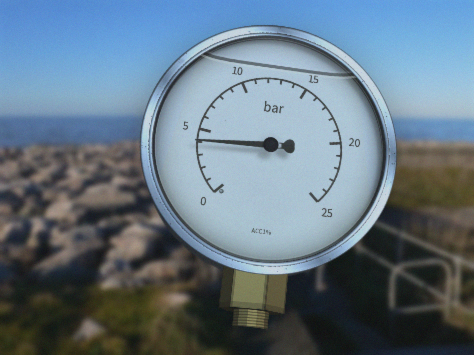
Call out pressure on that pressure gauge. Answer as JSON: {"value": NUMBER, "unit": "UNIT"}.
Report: {"value": 4, "unit": "bar"}
